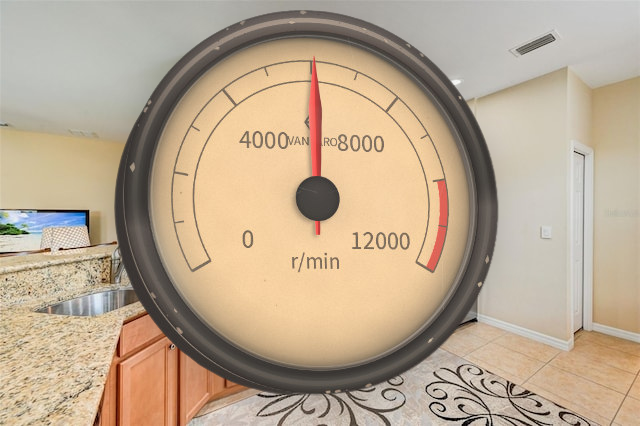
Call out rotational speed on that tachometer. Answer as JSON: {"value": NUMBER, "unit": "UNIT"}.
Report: {"value": 6000, "unit": "rpm"}
